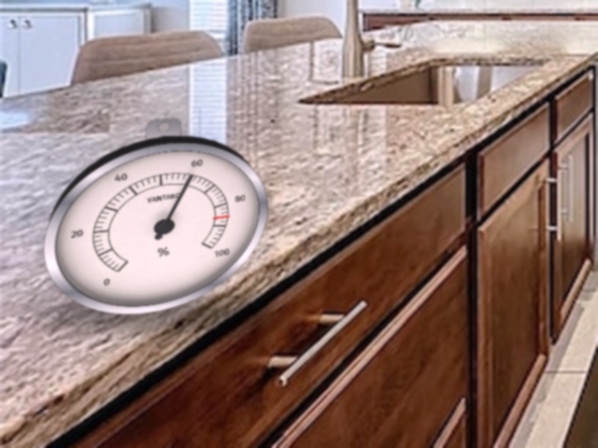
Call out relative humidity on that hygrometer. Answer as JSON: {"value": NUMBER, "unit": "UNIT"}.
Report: {"value": 60, "unit": "%"}
